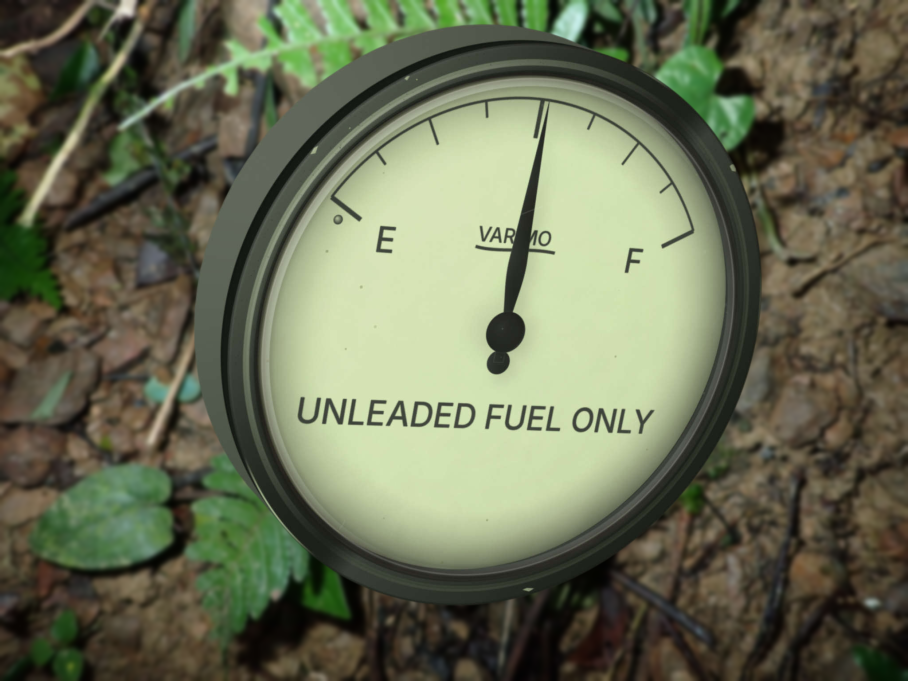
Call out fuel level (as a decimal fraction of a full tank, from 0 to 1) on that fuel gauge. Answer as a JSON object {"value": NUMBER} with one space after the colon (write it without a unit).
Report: {"value": 0.5}
